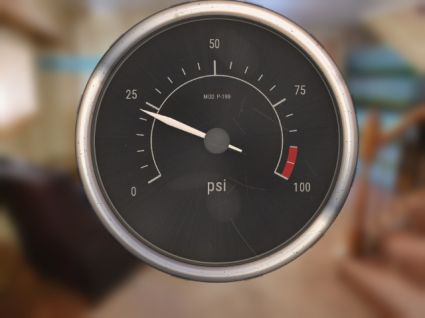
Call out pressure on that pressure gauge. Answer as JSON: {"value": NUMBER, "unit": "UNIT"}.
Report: {"value": 22.5, "unit": "psi"}
